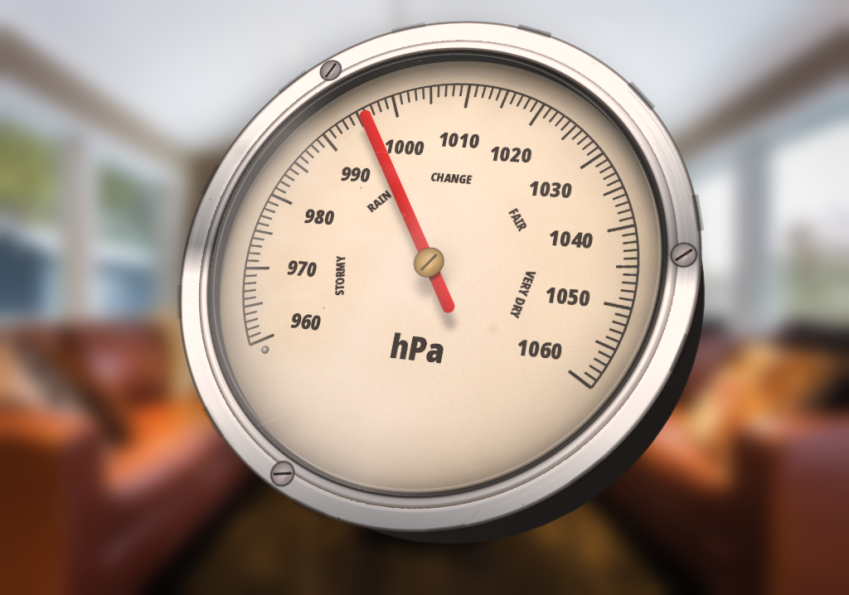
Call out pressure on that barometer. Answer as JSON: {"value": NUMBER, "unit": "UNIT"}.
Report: {"value": 996, "unit": "hPa"}
